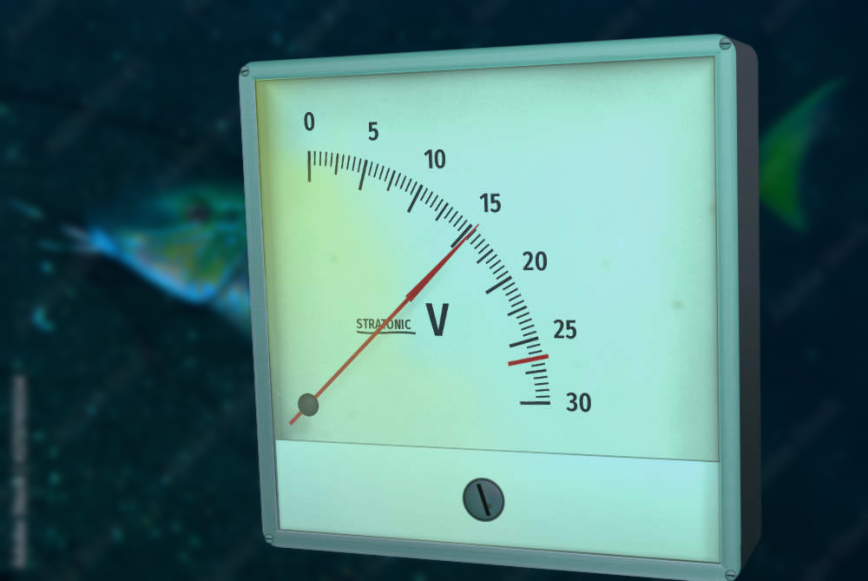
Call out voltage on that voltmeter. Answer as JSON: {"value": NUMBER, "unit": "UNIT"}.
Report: {"value": 15.5, "unit": "V"}
